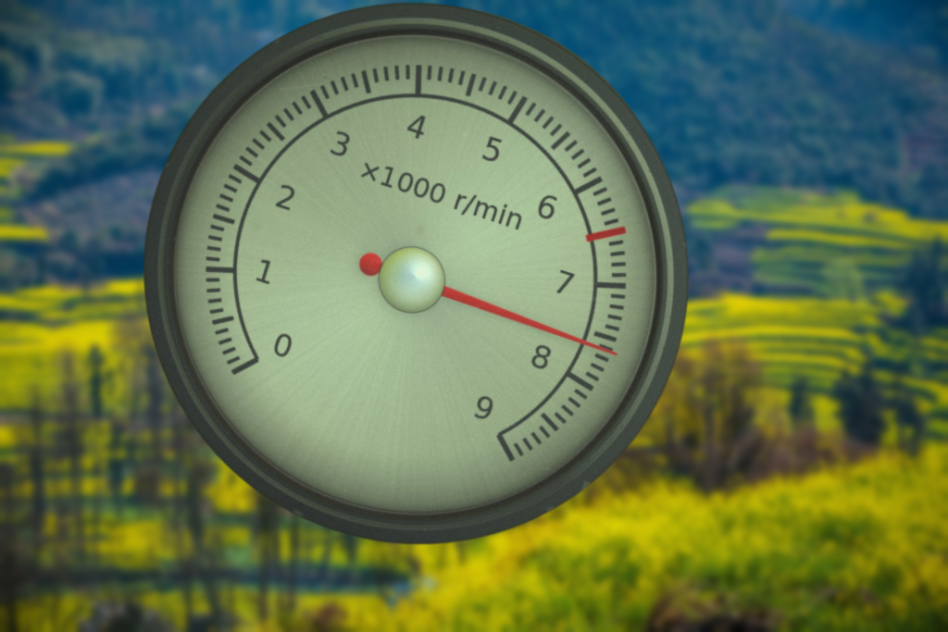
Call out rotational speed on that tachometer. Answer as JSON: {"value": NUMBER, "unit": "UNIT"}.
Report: {"value": 7600, "unit": "rpm"}
